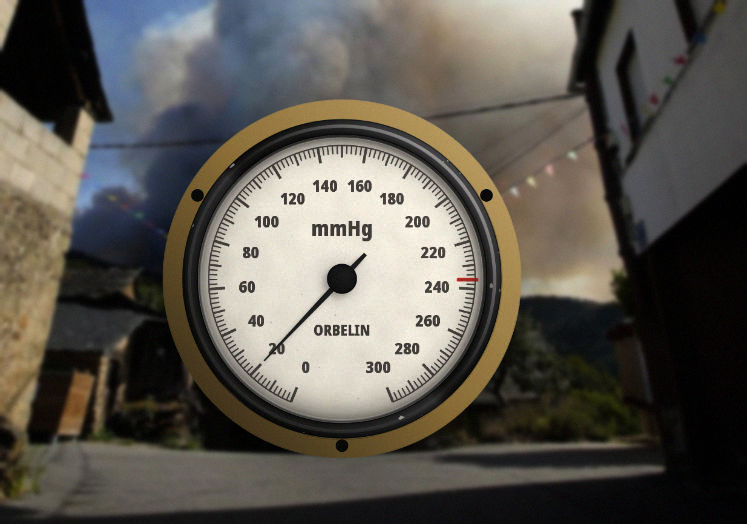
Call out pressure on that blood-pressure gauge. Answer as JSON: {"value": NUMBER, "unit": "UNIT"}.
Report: {"value": 20, "unit": "mmHg"}
